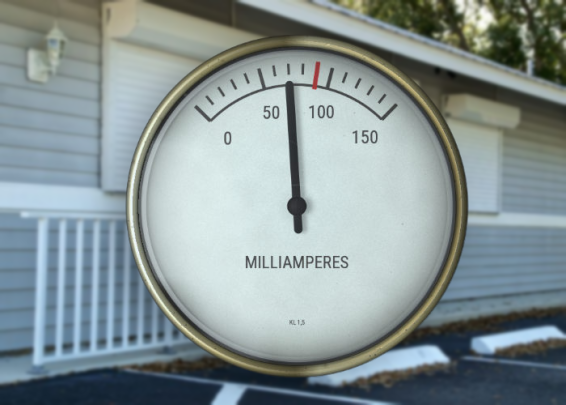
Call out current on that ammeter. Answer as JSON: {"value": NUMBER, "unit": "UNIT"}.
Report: {"value": 70, "unit": "mA"}
